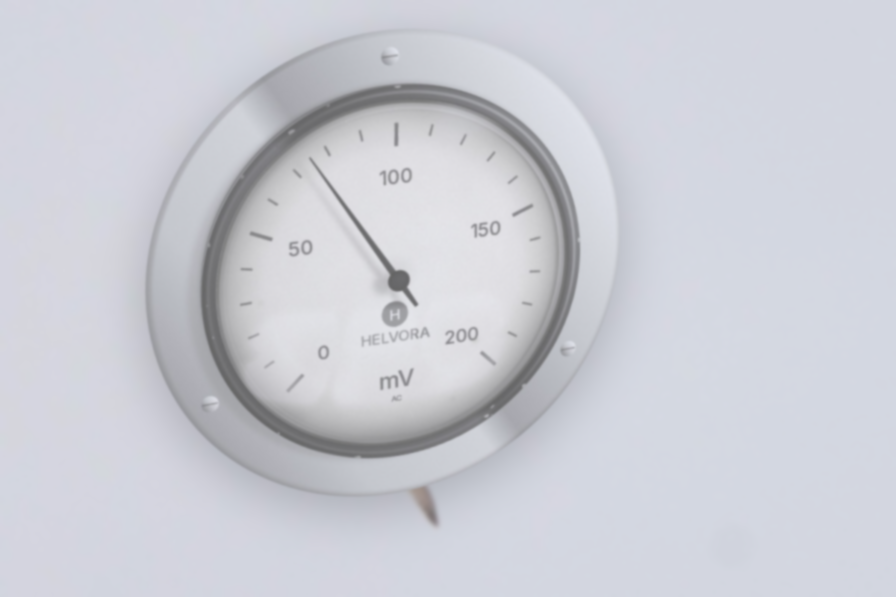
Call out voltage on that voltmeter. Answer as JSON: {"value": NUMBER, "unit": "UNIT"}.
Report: {"value": 75, "unit": "mV"}
